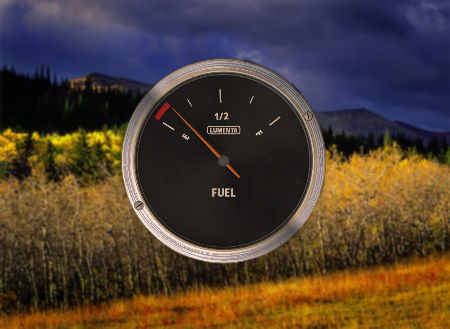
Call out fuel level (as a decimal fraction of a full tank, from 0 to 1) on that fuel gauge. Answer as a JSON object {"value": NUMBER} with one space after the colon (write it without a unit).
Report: {"value": 0.125}
